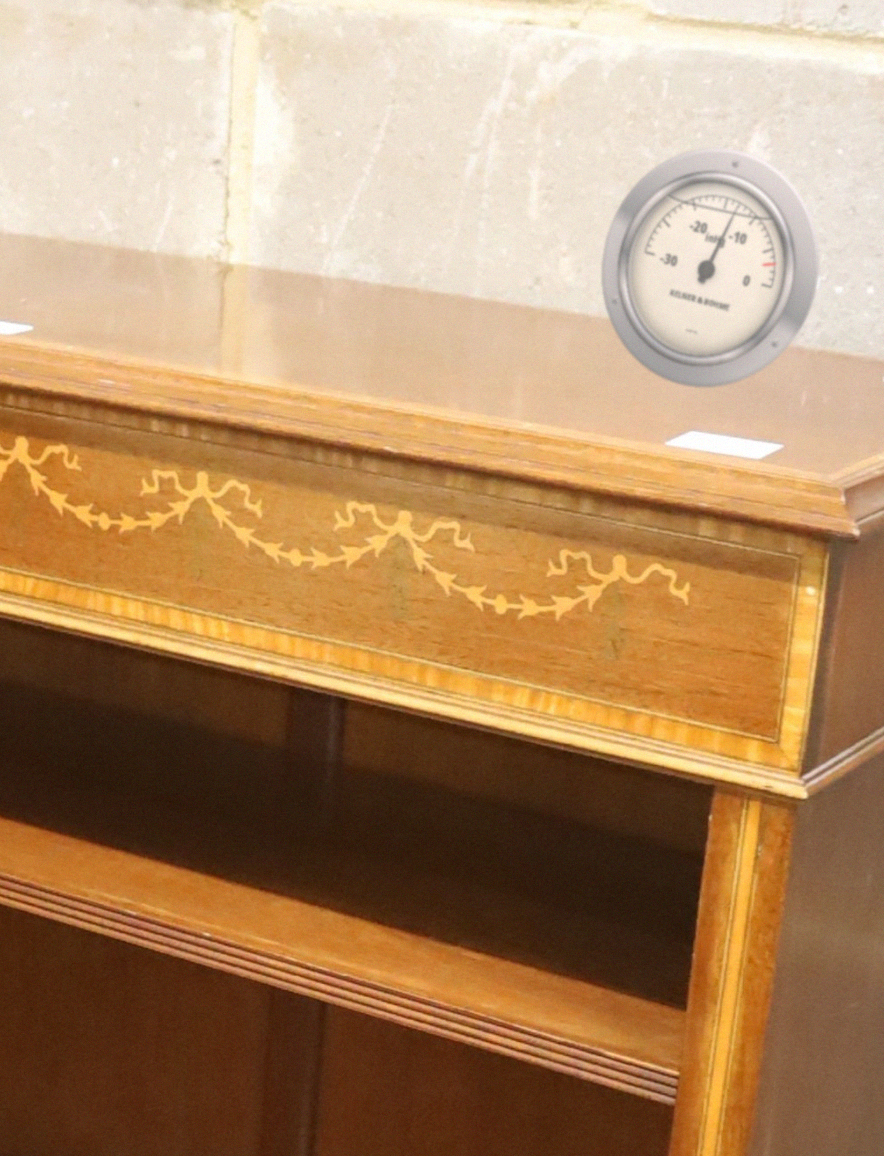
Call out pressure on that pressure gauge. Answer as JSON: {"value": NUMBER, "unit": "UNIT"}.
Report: {"value": -13, "unit": "inHg"}
